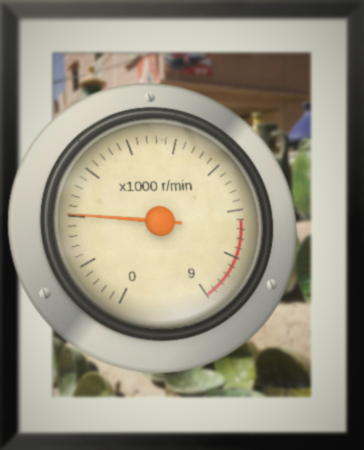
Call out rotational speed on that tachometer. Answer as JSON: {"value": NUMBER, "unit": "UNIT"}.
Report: {"value": 2000, "unit": "rpm"}
